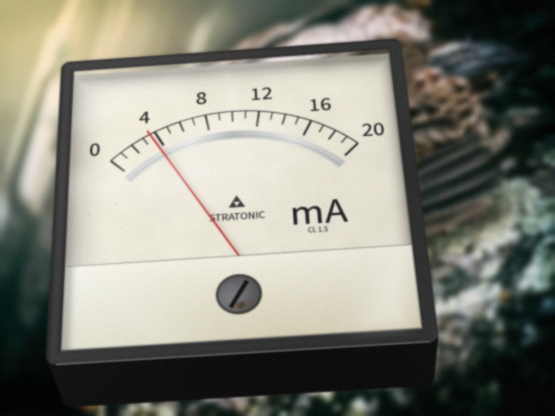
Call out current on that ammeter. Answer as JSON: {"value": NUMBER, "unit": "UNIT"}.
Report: {"value": 3.5, "unit": "mA"}
